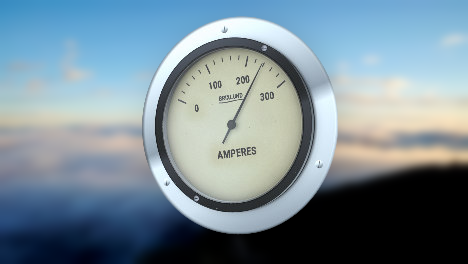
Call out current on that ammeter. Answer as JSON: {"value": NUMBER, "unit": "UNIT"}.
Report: {"value": 240, "unit": "A"}
